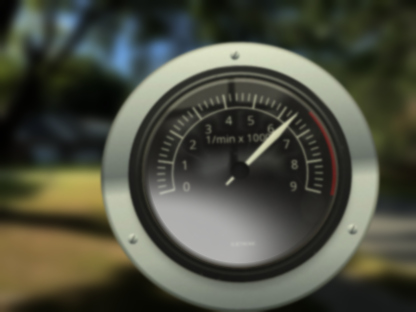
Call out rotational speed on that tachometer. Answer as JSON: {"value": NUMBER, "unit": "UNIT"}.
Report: {"value": 6400, "unit": "rpm"}
